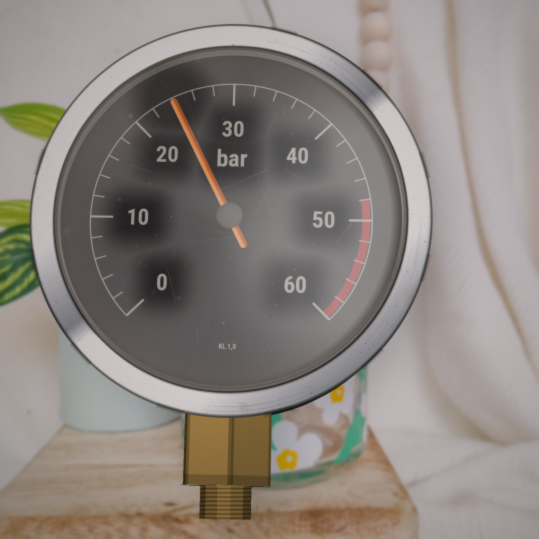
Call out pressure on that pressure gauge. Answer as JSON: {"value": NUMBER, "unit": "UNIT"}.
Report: {"value": 24, "unit": "bar"}
